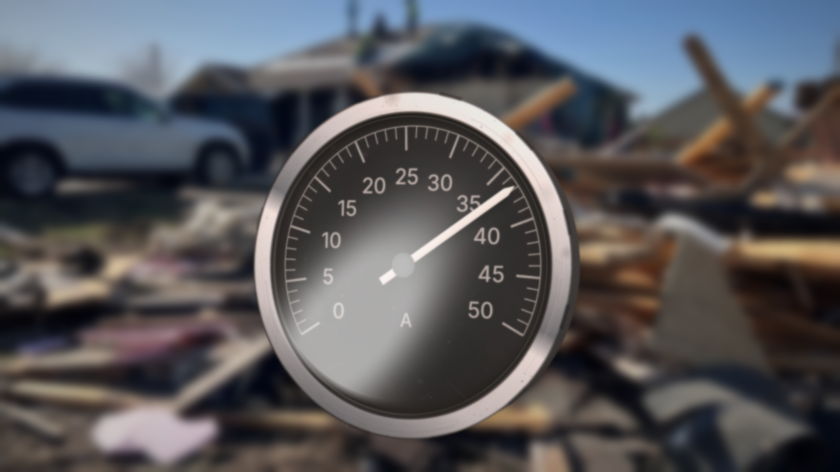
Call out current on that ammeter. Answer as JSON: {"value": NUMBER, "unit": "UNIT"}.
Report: {"value": 37, "unit": "A"}
